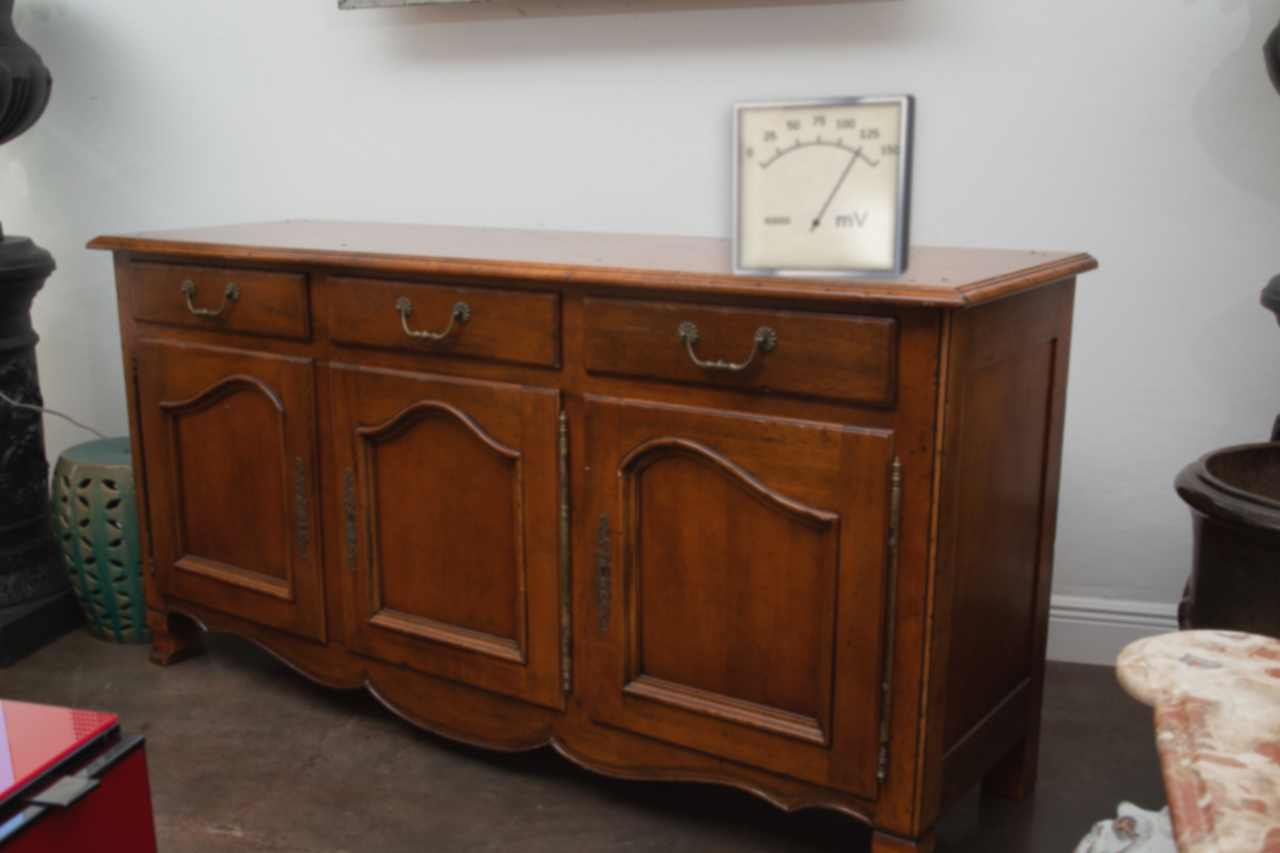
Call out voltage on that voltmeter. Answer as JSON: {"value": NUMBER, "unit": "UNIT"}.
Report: {"value": 125, "unit": "mV"}
